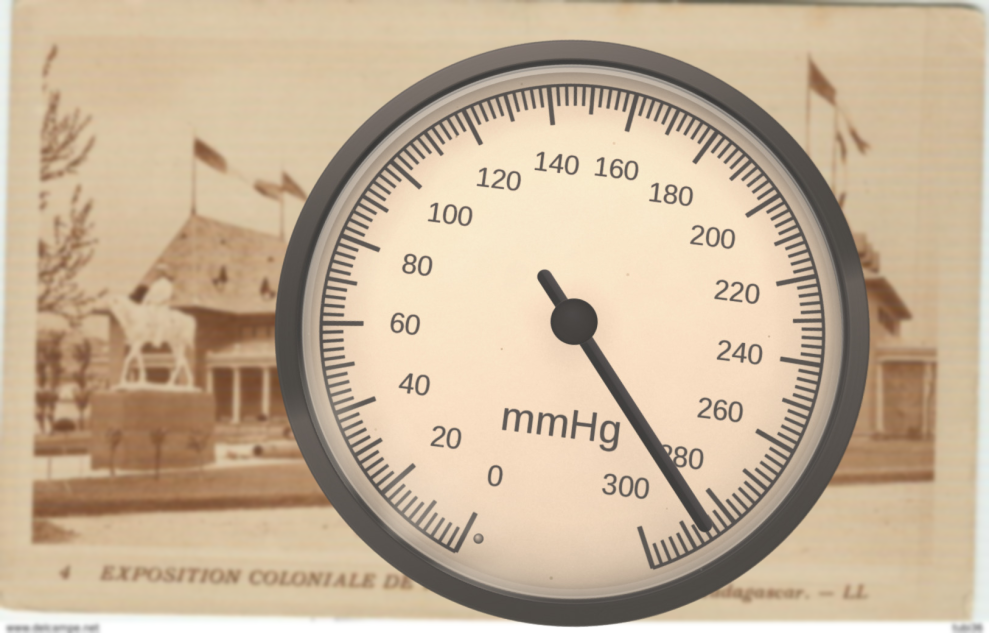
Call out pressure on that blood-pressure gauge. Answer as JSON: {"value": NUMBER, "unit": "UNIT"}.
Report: {"value": 286, "unit": "mmHg"}
